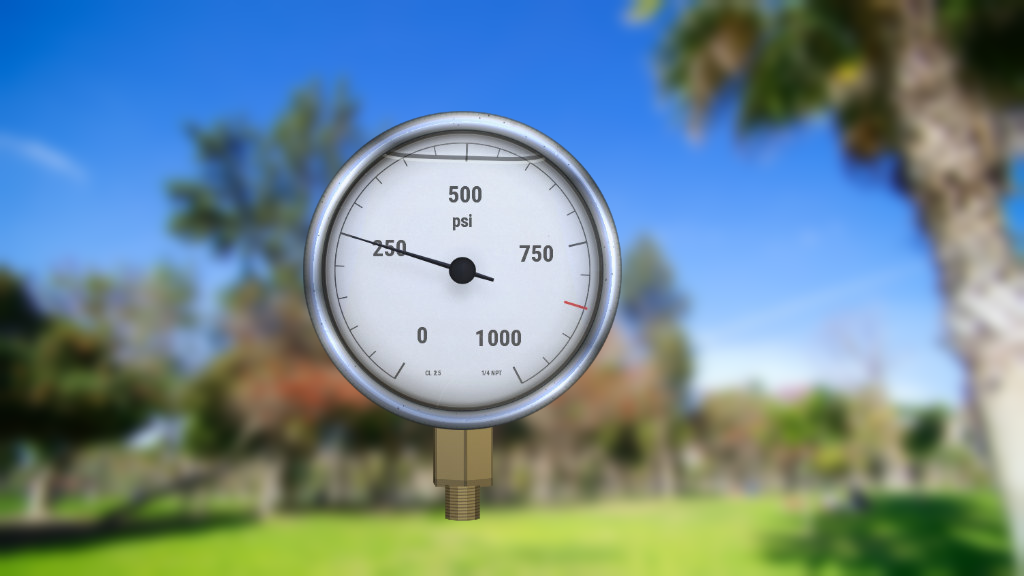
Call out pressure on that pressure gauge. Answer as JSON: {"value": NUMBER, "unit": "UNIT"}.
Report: {"value": 250, "unit": "psi"}
